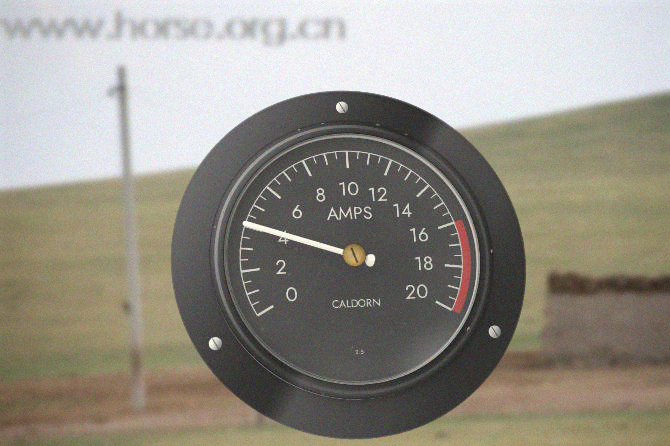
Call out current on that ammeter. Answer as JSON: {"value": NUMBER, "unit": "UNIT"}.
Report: {"value": 4, "unit": "A"}
